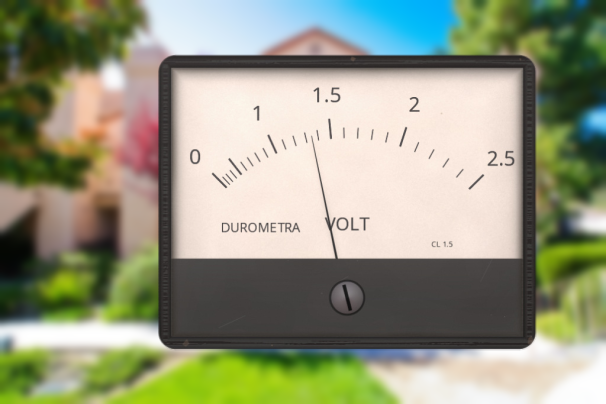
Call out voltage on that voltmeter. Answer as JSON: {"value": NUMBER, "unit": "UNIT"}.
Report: {"value": 1.35, "unit": "V"}
